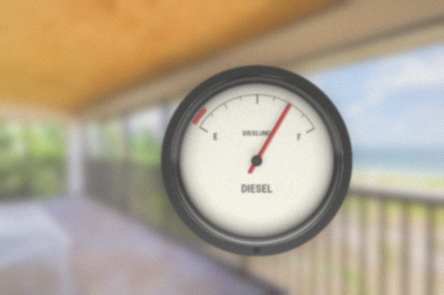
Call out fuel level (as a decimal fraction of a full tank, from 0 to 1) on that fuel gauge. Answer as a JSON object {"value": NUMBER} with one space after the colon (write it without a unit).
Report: {"value": 0.75}
